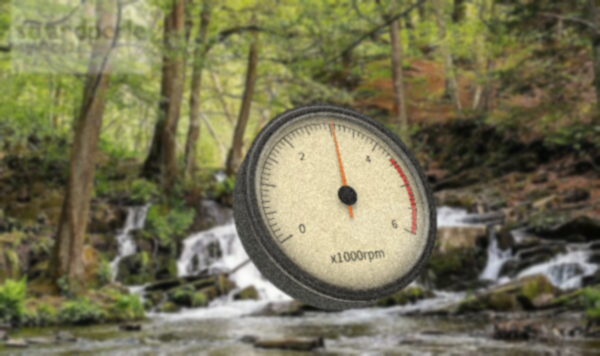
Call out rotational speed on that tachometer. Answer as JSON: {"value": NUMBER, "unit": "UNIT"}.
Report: {"value": 3000, "unit": "rpm"}
